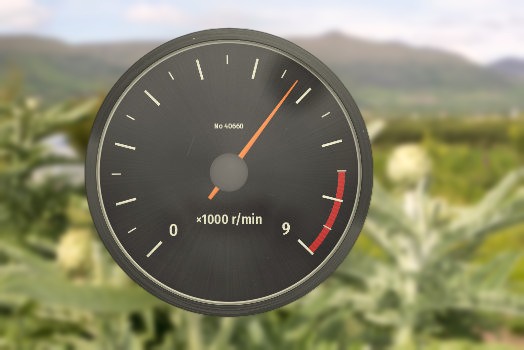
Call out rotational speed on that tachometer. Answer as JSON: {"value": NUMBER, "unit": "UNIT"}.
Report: {"value": 5750, "unit": "rpm"}
